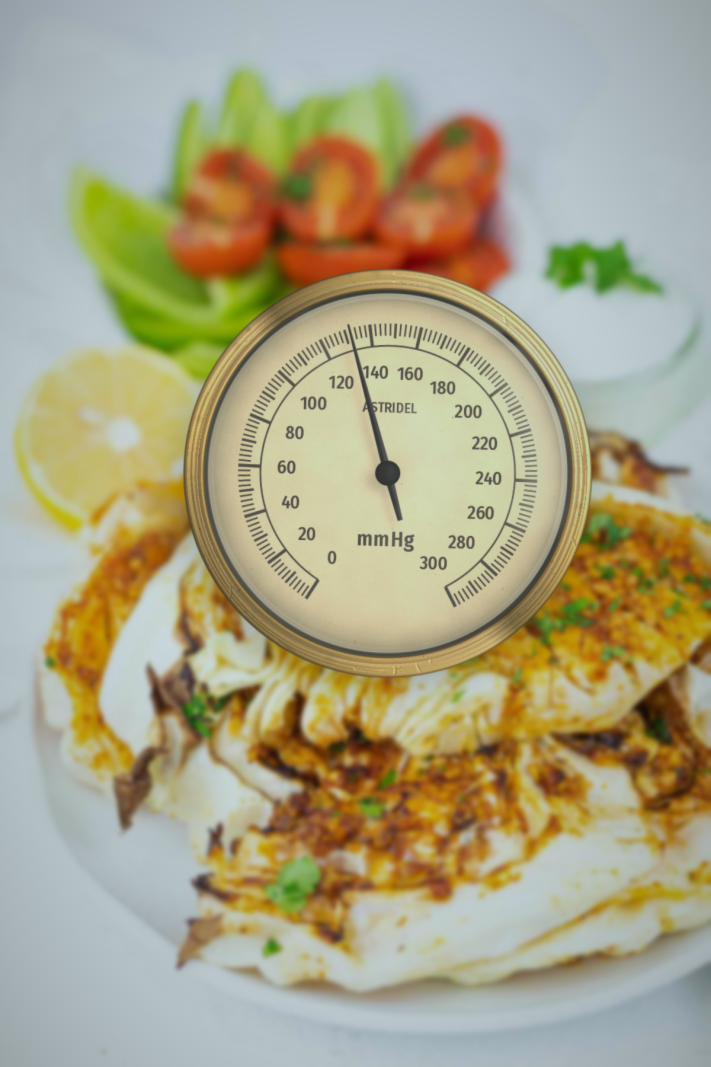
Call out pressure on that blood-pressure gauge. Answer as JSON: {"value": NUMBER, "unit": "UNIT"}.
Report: {"value": 132, "unit": "mmHg"}
